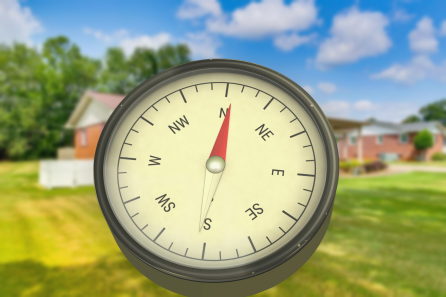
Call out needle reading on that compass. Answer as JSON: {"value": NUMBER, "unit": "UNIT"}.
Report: {"value": 5, "unit": "°"}
